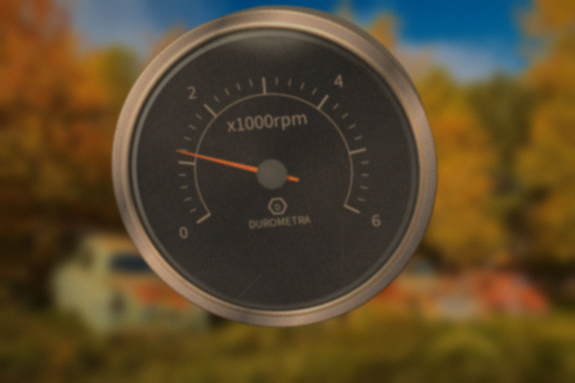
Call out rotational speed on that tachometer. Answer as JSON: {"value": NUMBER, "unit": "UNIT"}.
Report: {"value": 1200, "unit": "rpm"}
